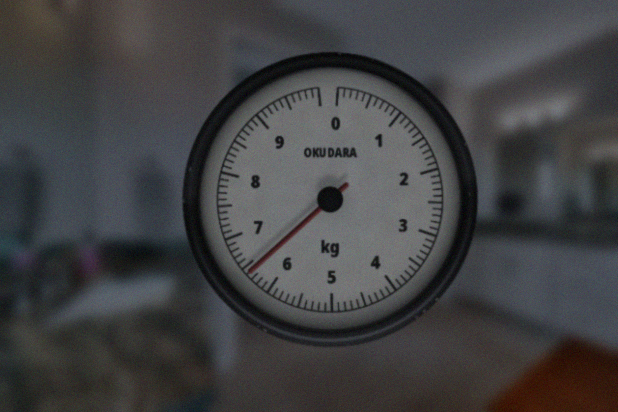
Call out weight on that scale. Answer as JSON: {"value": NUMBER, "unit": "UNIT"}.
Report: {"value": 6.4, "unit": "kg"}
